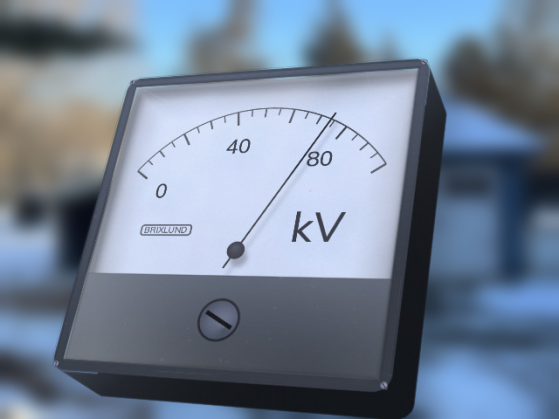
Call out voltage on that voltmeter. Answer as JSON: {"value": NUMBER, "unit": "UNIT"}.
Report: {"value": 75, "unit": "kV"}
